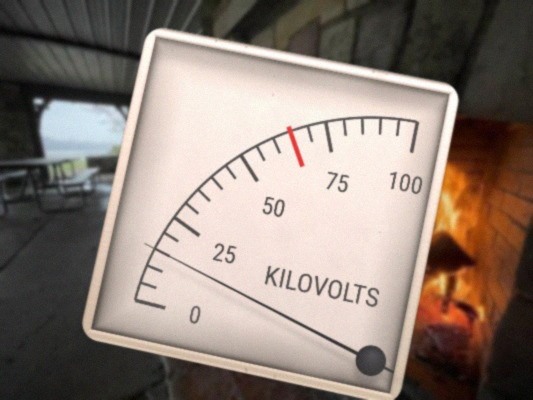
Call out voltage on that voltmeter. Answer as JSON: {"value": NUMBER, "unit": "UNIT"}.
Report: {"value": 15, "unit": "kV"}
